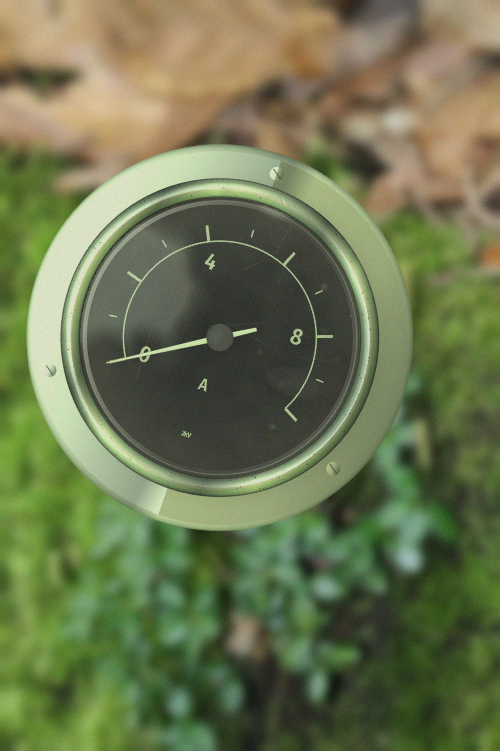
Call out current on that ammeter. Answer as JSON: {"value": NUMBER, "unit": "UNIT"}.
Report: {"value": 0, "unit": "A"}
